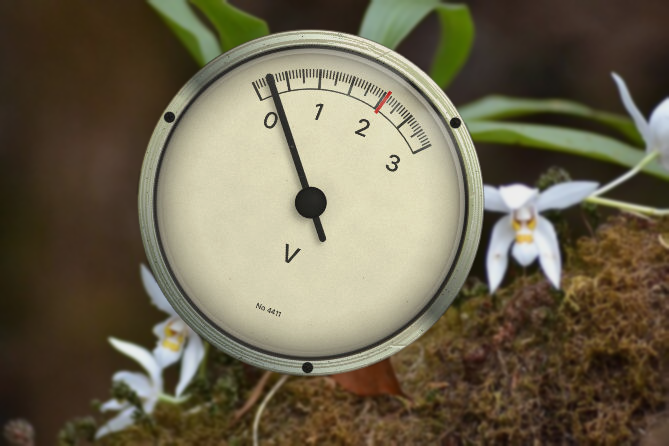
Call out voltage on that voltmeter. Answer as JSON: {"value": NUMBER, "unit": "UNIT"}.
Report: {"value": 0.25, "unit": "V"}
